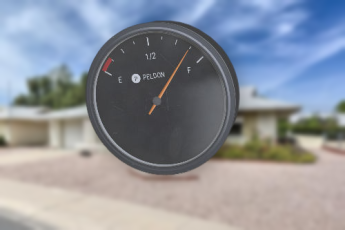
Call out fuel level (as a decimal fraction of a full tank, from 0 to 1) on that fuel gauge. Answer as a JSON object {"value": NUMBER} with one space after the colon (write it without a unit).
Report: {"value": 0.875}
